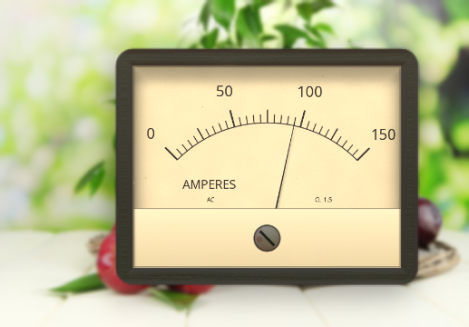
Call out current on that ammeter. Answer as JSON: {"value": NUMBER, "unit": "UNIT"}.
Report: {"value": 95, "unit": "A"}
